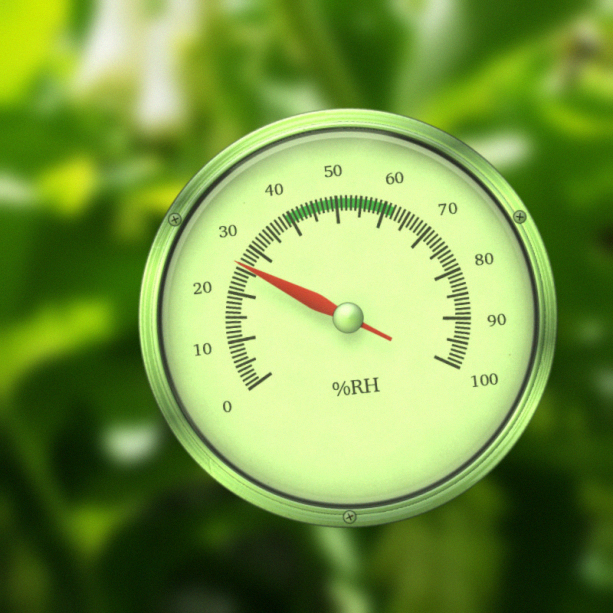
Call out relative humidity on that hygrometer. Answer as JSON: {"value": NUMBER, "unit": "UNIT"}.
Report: {"value": 26, "unit": "%"}
